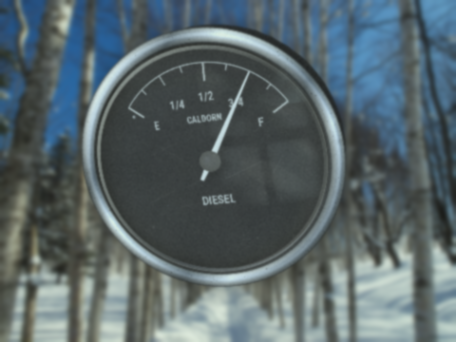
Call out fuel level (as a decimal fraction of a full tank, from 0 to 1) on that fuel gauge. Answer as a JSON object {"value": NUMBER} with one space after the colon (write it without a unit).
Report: {"value": 0.75}
